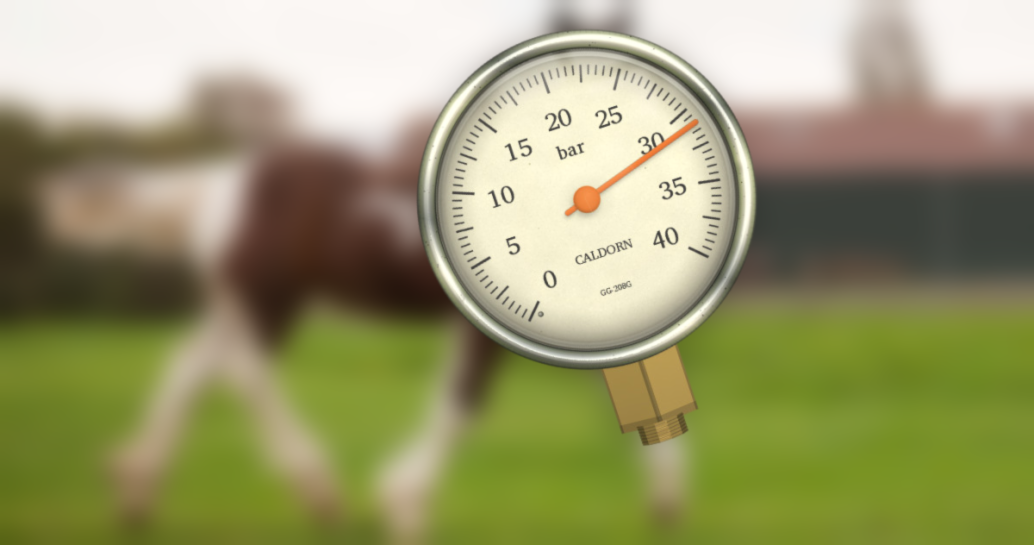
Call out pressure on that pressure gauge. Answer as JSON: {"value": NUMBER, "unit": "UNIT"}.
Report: {"value": 31, "unit": "bar"}
